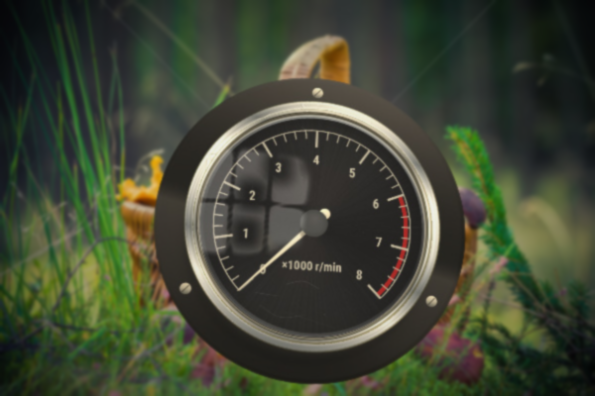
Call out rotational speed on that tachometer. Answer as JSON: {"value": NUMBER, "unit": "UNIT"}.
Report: {"value": 0, "unit": "rpm"}
